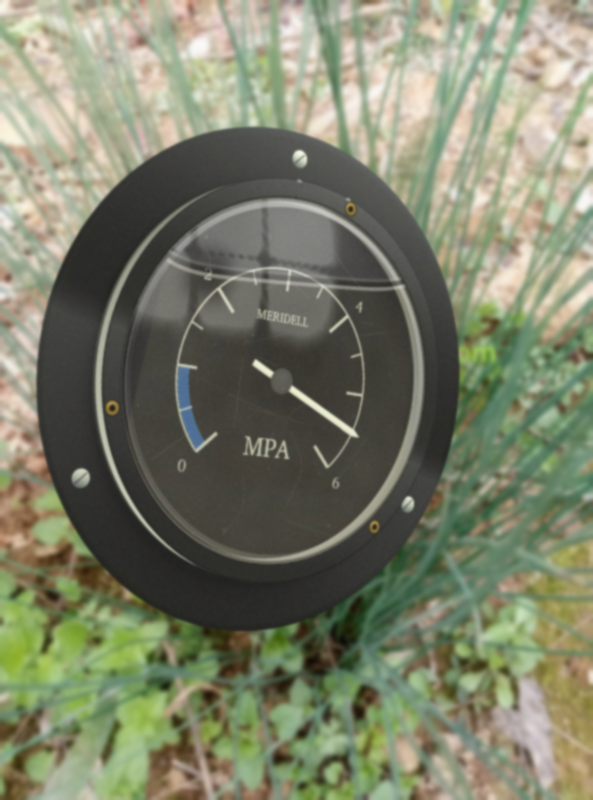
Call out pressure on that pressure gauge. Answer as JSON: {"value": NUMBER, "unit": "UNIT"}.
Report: {"value": 5.5, "unit": "MPa"}
